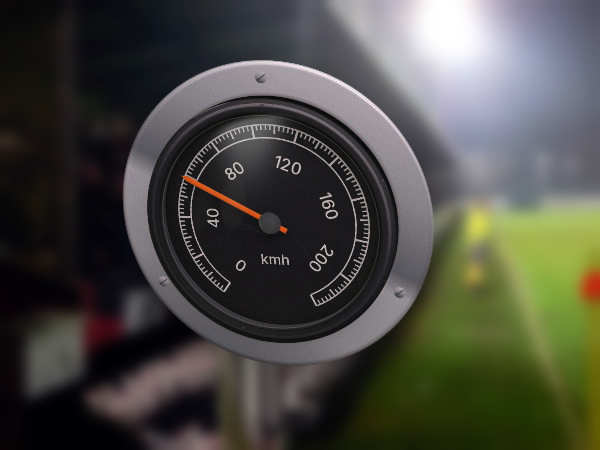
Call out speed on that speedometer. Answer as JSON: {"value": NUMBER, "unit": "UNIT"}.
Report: {"value": 60, "unit": "km/h"}
